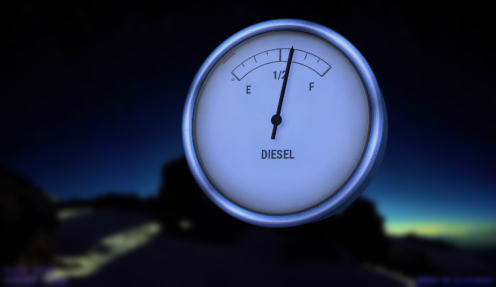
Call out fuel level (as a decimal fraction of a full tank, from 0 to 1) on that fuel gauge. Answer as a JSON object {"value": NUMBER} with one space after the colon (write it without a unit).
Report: {"value": 0.625}
